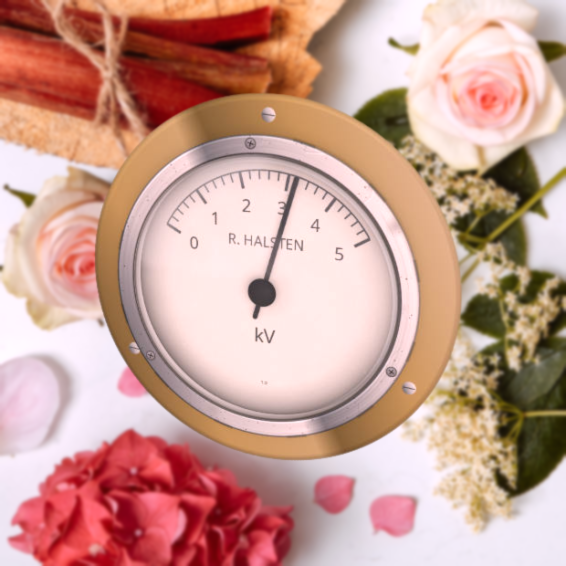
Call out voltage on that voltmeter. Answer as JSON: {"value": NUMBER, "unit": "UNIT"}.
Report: {"value": 3.2, "unit": "kV"}
